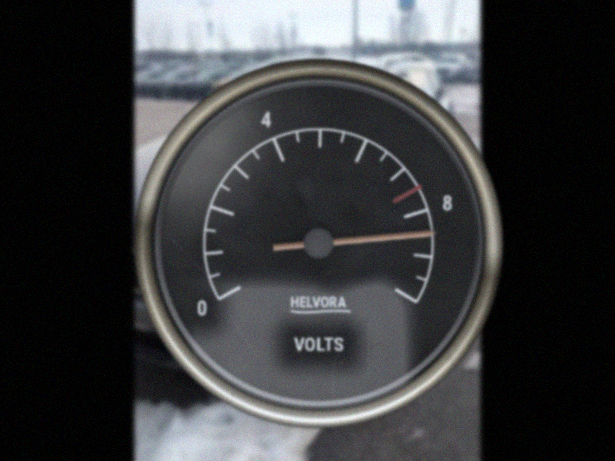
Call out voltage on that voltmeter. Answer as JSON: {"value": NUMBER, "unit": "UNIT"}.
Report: {"value": 8.5, "unit": "V"}
